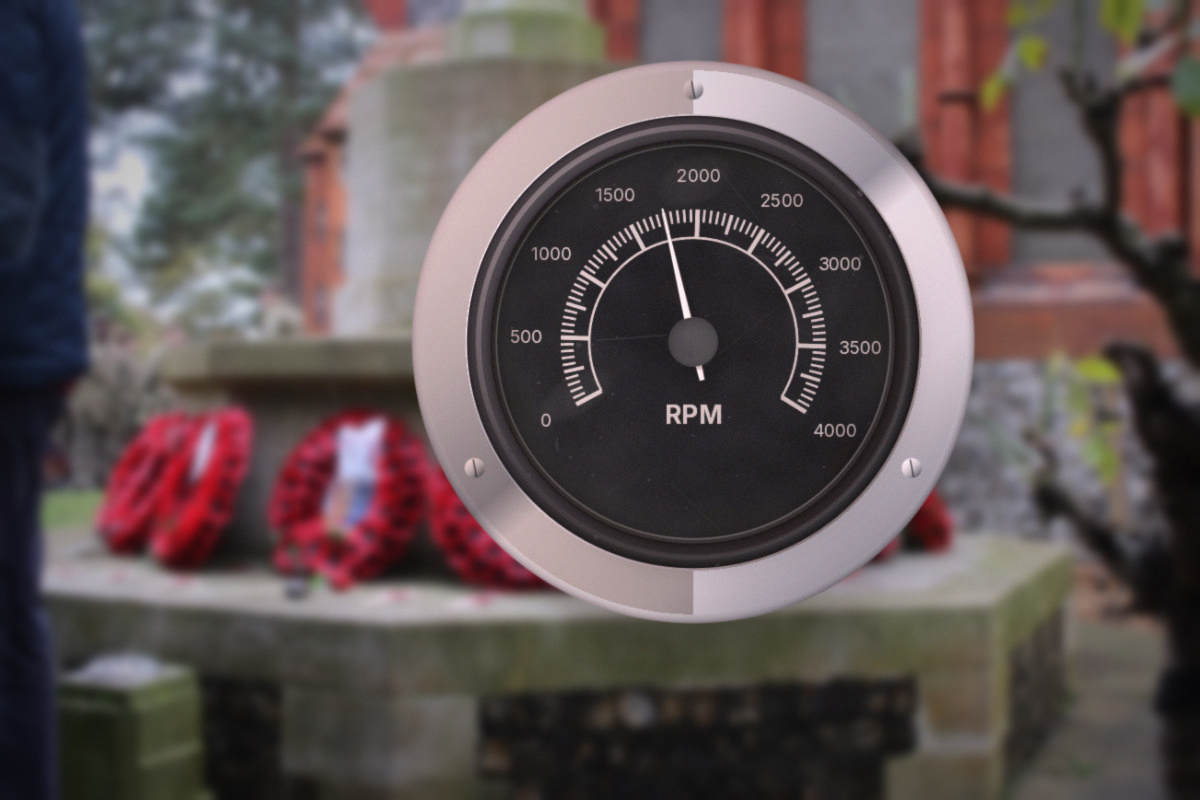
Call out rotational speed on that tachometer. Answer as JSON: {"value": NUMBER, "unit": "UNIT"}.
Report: {"value": 1750, "unit": "rpm"}
